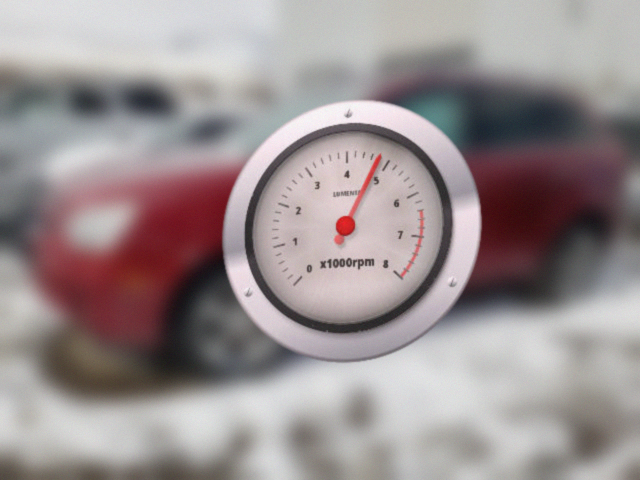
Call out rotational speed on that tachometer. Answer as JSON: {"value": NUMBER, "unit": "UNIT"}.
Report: {"value": 4800, "unit": "rpm"}
